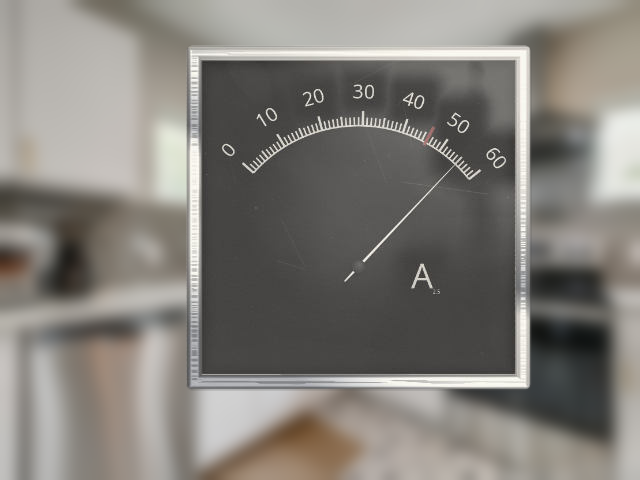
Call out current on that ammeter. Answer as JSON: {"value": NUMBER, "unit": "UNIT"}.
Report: {"value": 55, "unit": "A"}
